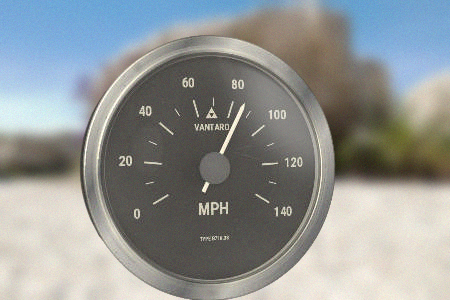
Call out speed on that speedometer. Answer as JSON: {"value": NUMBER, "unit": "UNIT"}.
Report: {"value": 85, "unit": "mph"}
